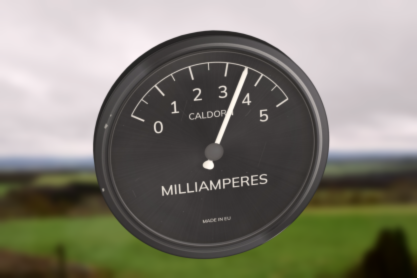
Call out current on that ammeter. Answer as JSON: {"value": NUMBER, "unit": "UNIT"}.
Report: {"value": 3.5, "unit": "mA"}
